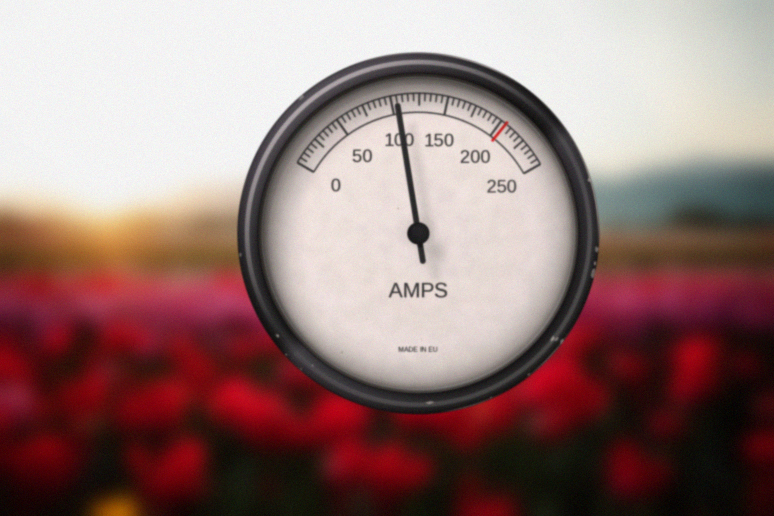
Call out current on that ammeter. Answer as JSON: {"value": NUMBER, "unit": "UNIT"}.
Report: {"value": 105, "unit": "A"}
